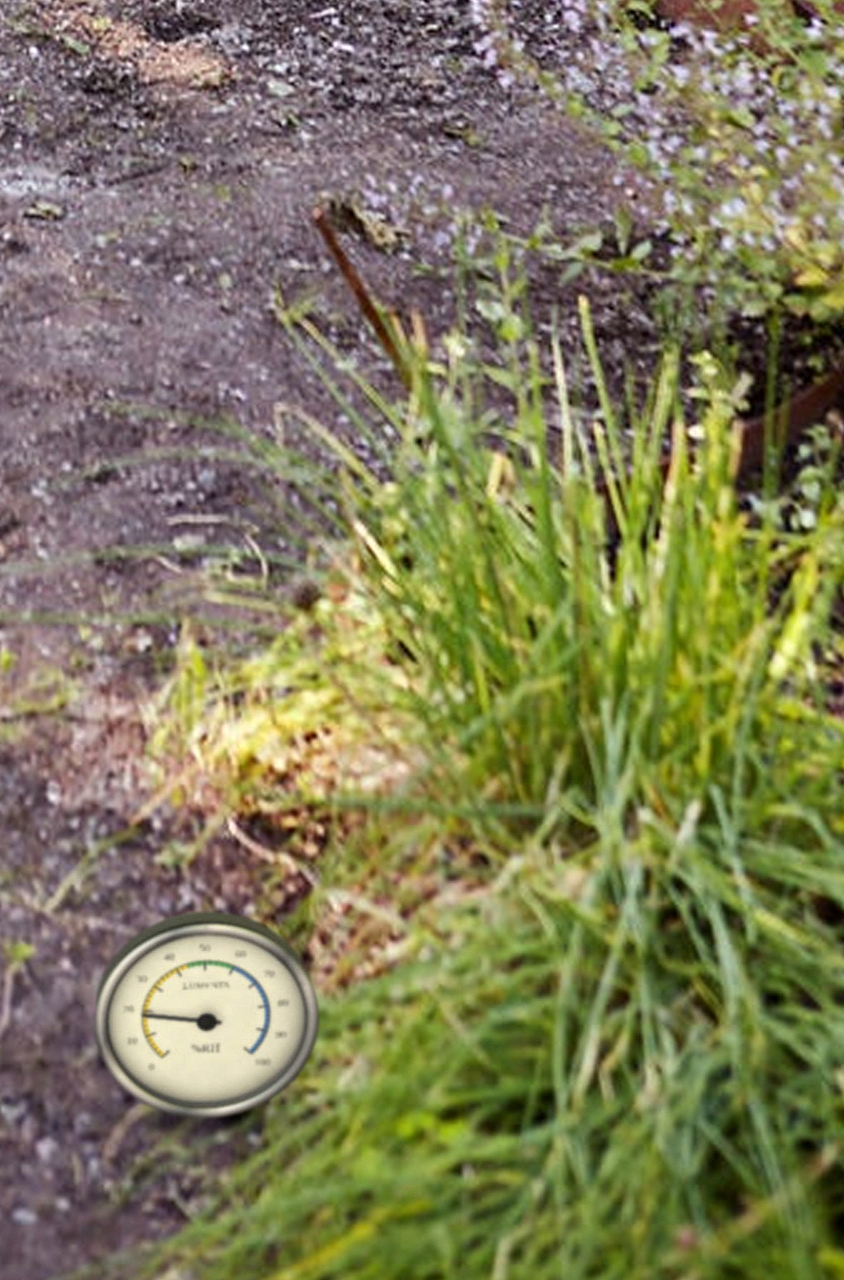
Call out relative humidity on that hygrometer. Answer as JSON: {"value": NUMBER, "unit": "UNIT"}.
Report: {"value": 20, "unit": "%"}
